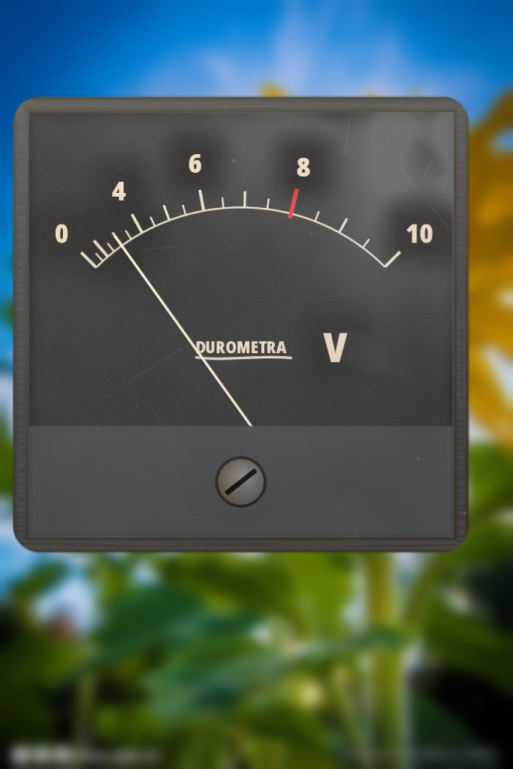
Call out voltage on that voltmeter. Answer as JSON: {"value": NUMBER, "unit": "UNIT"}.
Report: {"value": 3, "unit": "V"}
